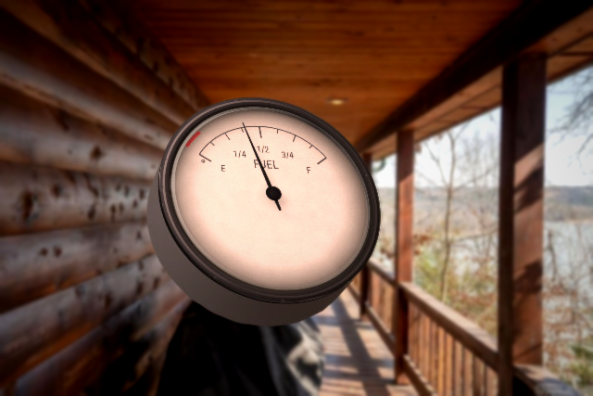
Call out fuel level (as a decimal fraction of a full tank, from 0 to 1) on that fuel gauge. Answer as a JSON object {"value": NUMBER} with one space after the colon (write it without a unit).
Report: {"value": 0.375}
